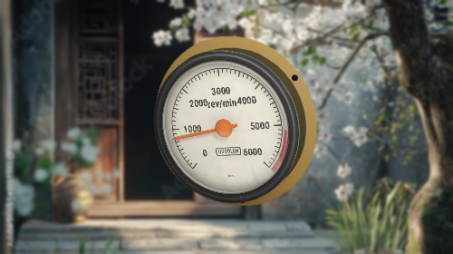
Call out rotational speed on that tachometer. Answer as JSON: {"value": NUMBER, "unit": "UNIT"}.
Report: {"value": 800, "unit": "rpm"}
